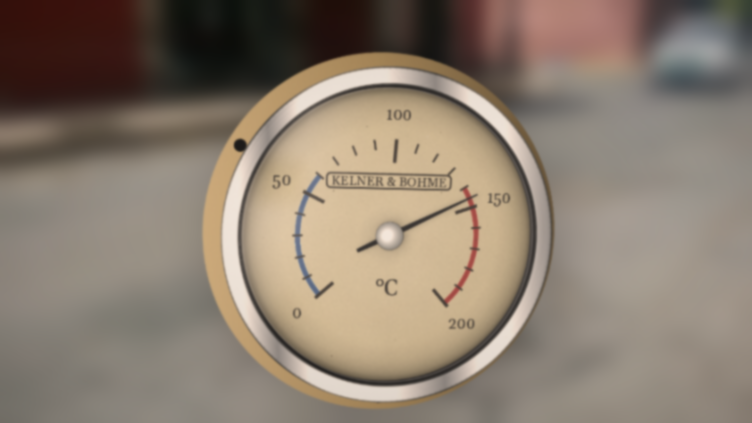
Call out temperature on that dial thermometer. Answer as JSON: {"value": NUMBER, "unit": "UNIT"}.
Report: {"value": 145, "unit": "°C"}
